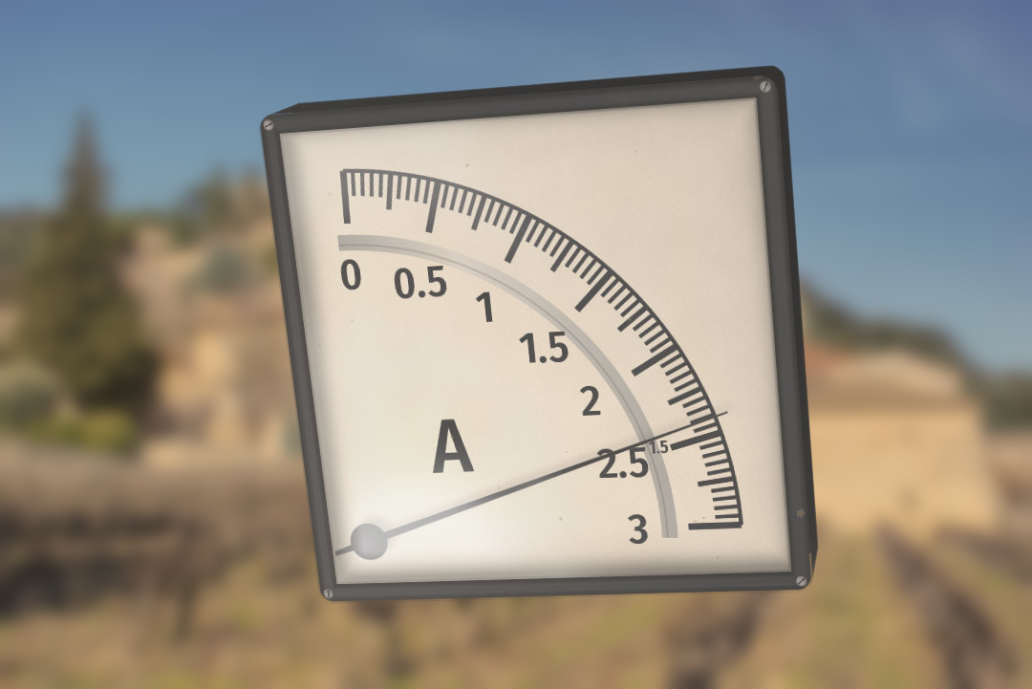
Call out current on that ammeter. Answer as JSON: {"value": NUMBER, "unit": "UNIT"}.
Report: {"value": 2.4, "unit": "A"}
